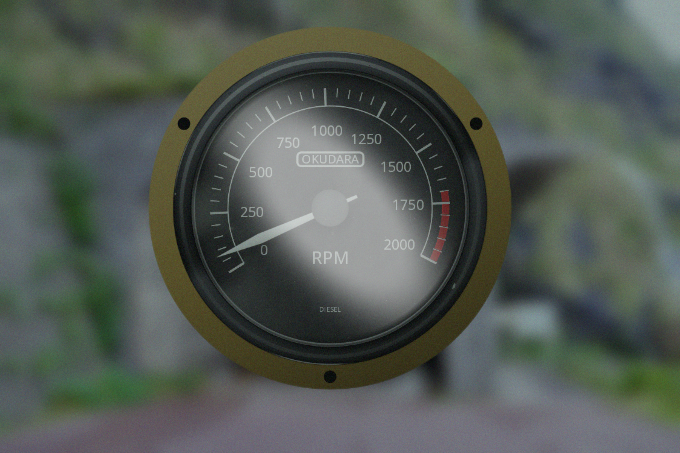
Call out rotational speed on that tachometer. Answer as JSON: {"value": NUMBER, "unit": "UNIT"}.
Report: {"value": 75, "unit": "rpm"}
